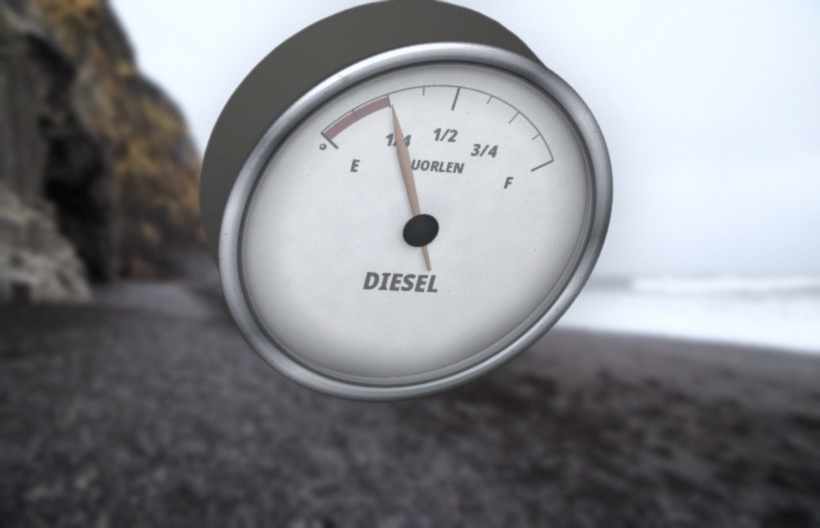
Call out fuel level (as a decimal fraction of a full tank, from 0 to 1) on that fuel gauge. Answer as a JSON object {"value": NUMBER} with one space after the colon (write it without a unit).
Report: {"value": 0.25}
